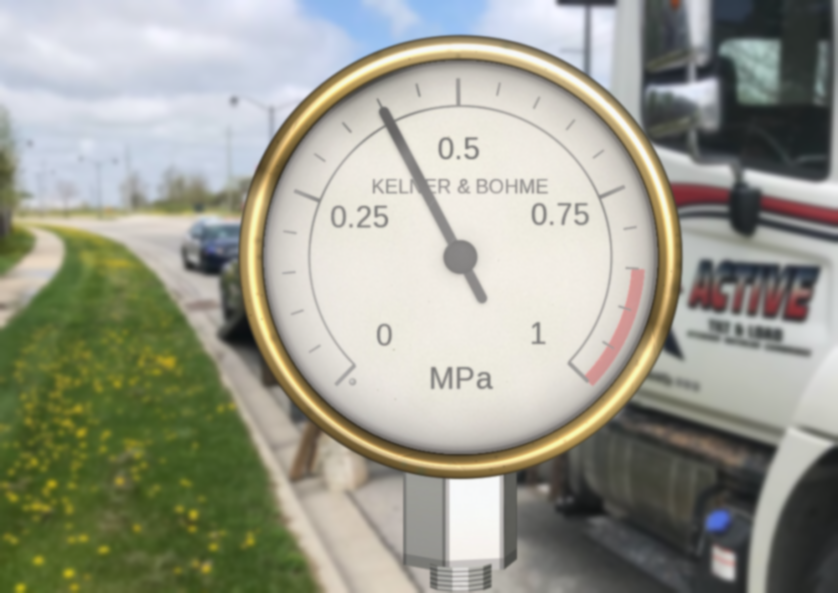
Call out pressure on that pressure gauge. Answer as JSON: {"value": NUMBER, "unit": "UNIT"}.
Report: {"value": 0.4, "unit": "MPa"}
